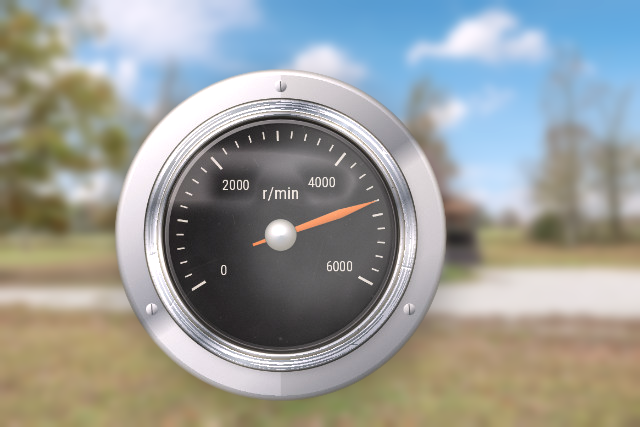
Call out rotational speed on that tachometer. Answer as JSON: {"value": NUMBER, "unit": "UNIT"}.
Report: {"value": 4800, "unit": "rpm"}
